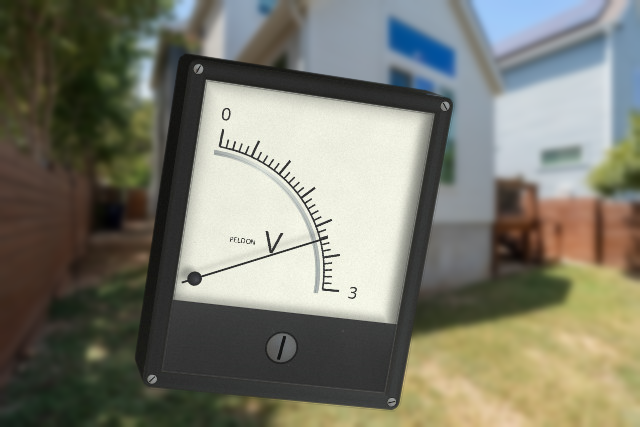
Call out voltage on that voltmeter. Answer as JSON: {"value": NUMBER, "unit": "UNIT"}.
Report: {"value": 2.2, "unit": "V"}
